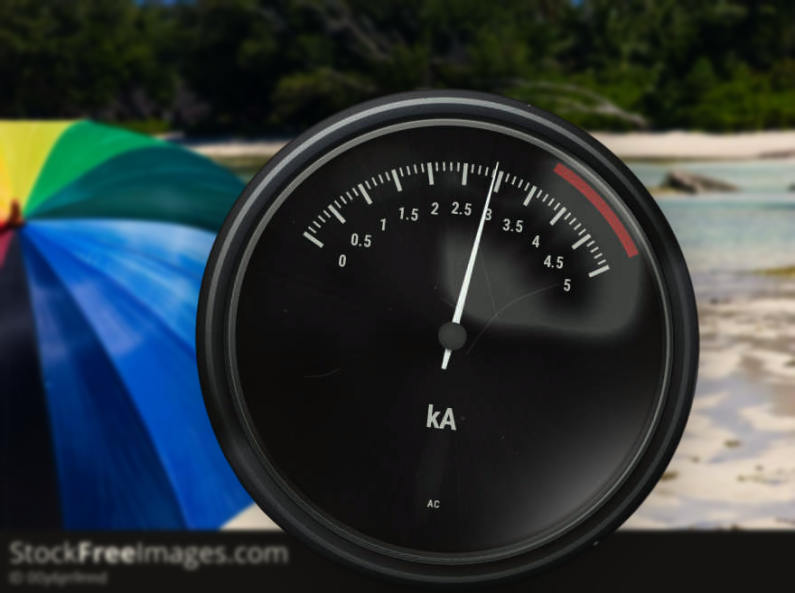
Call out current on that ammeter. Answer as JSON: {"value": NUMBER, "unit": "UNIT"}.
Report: {"value": 2.9, "unit": "kA"}
